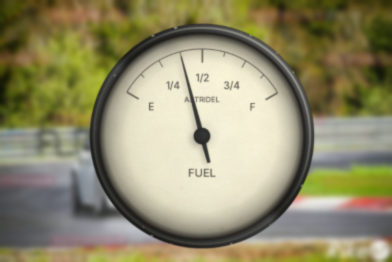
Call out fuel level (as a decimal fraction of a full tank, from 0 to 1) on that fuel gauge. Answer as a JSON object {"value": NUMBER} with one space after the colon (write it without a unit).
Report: {"value": 0.375}
